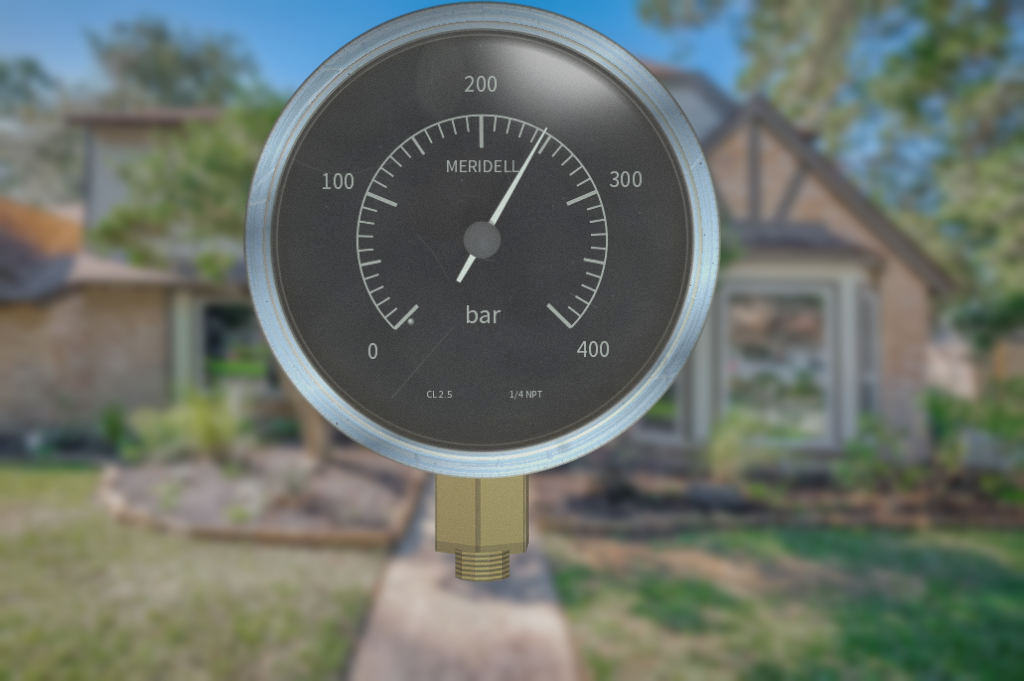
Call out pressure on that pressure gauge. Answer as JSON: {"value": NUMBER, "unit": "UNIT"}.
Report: {"value": 245, "unit": "bar"}
